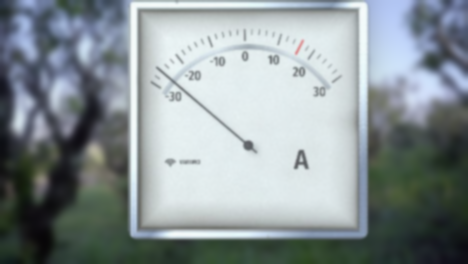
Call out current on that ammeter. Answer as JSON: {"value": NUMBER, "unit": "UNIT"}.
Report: {"value": -26, "unit": "A"}
